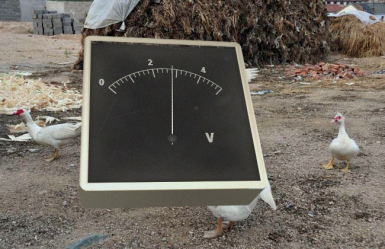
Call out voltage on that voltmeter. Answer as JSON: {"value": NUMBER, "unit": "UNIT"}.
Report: {"value": 2.8, "unit": "V"}
